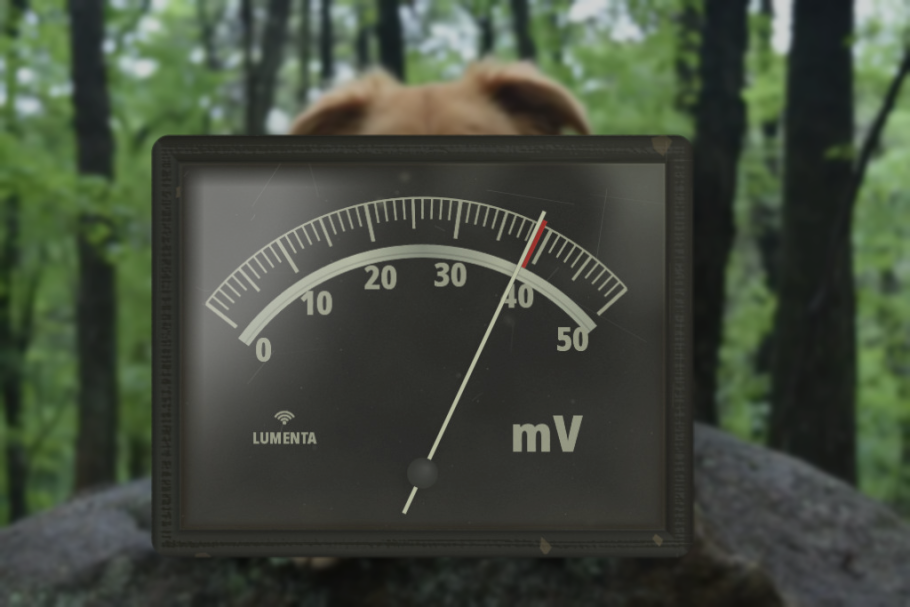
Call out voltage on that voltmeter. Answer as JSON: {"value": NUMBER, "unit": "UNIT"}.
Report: {"value": 38.5, "unit": "mV"}
